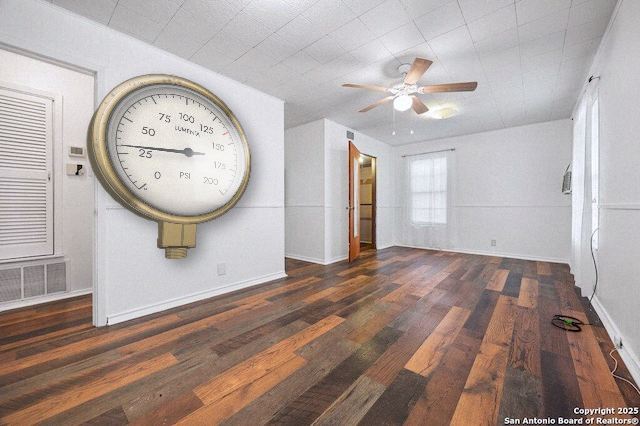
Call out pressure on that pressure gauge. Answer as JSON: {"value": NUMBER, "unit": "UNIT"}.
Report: {"value": 30, "unit": "psi"}
